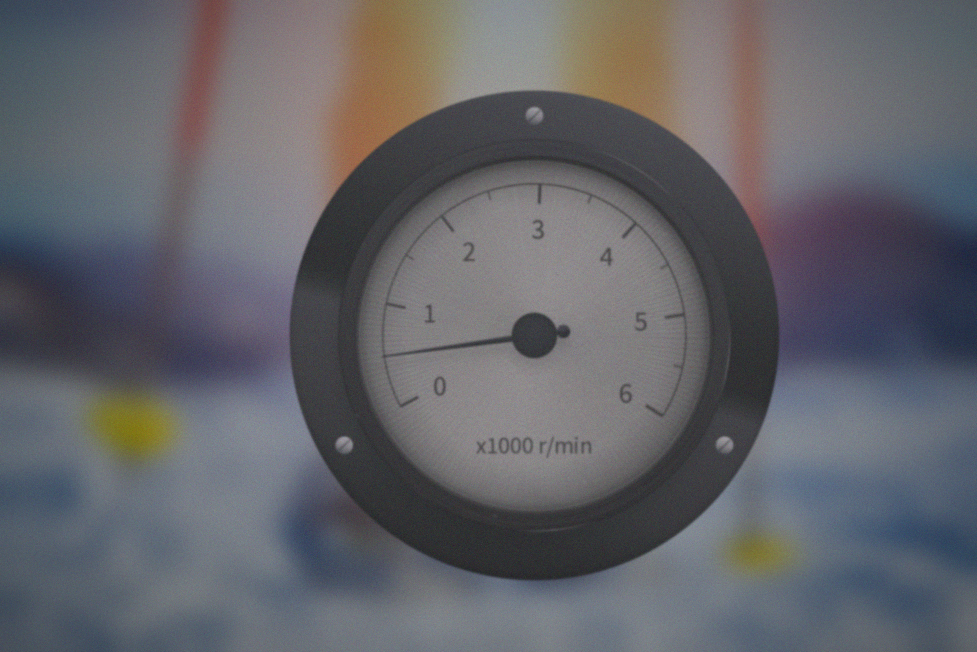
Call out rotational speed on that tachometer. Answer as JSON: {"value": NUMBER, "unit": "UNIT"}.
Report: {"value": 500, "unit": "rpm"}
